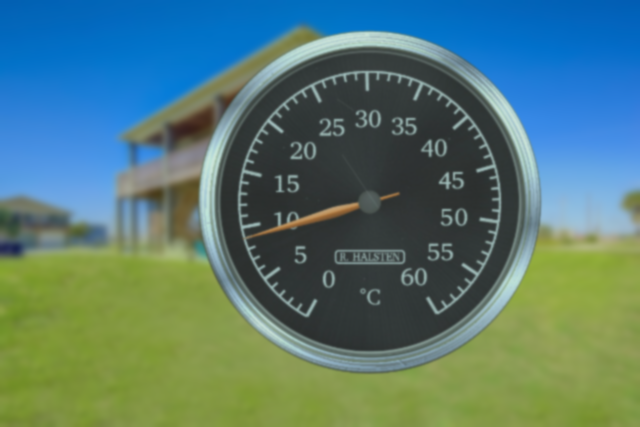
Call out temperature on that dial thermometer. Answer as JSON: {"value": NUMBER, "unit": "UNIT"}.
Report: {"value": 9, "unit": "°C"}
